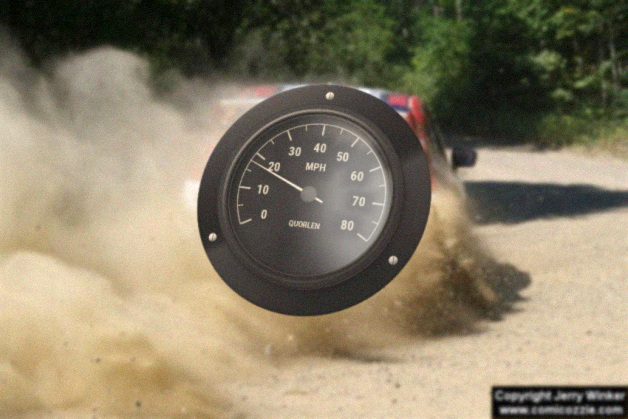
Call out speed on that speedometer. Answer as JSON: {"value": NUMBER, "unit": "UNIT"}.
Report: {"value": 17.5, "unit": "mph"}
